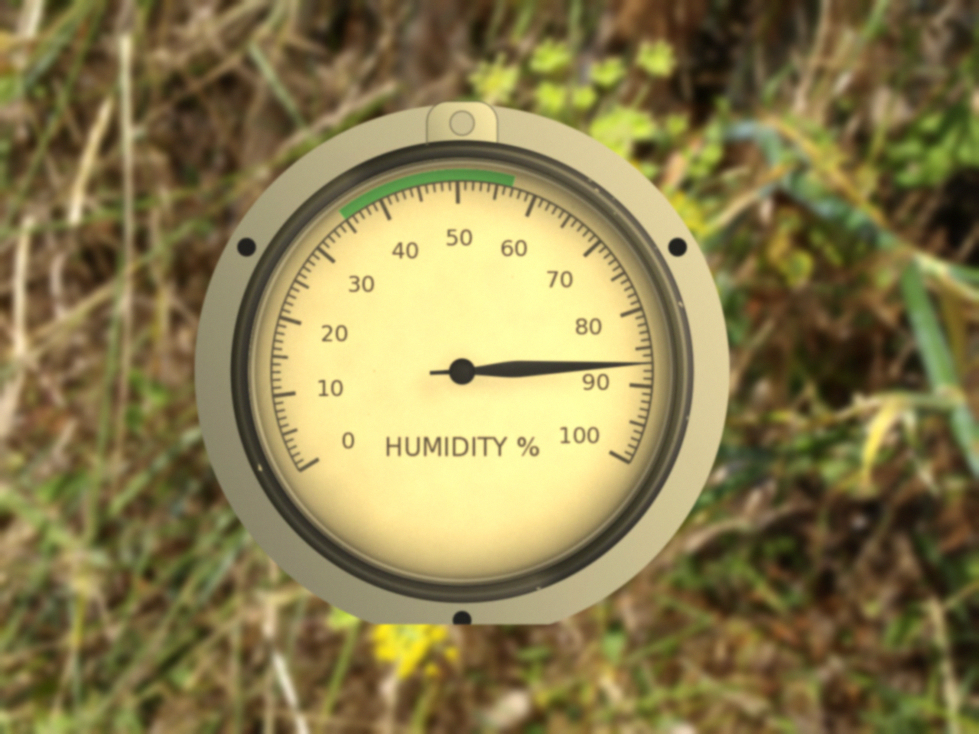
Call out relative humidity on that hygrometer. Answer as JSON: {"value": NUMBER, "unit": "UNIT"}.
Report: {"value": 87, "unit": "%"}
